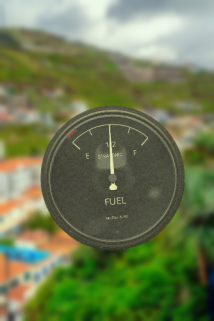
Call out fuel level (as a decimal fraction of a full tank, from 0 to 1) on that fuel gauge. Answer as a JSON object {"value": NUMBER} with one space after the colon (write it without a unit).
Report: {"value": 0.5}
